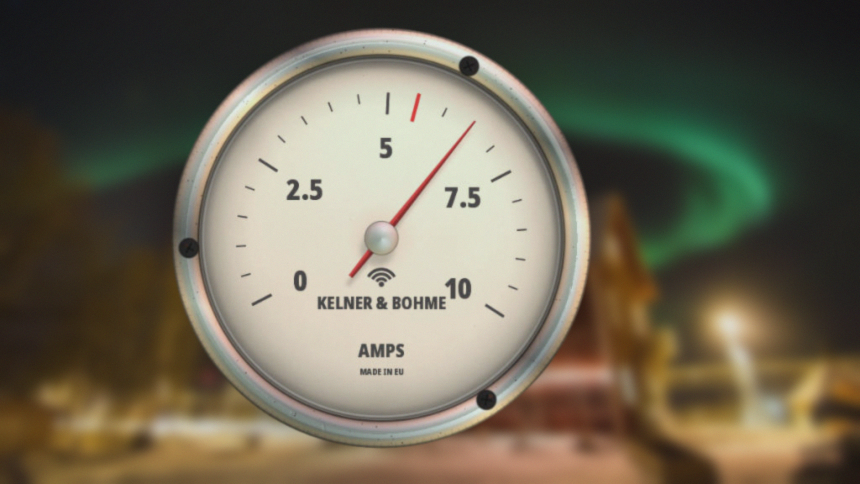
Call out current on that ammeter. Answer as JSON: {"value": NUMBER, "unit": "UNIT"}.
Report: {"value": 6.5, "unit": "A"}
